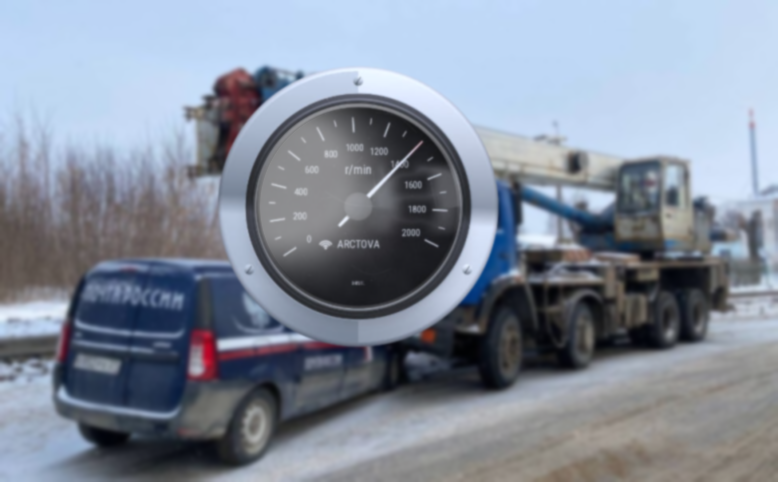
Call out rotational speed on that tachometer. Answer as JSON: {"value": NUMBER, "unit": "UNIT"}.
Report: {"value": 1400, "unit": "rpm"}
